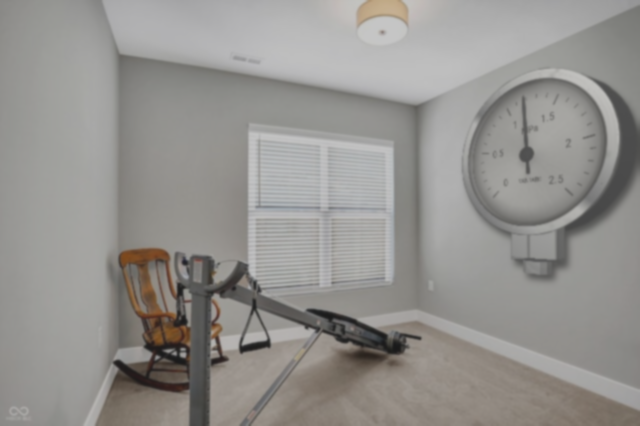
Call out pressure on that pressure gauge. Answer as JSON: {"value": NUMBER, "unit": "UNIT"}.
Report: {"value": 1.2, "unit": "MPa"}
